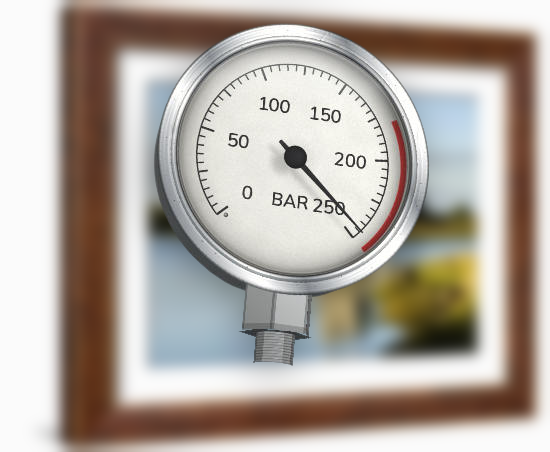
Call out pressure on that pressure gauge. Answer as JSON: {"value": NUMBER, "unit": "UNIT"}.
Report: {"value": 245, "unit": "bar"}
